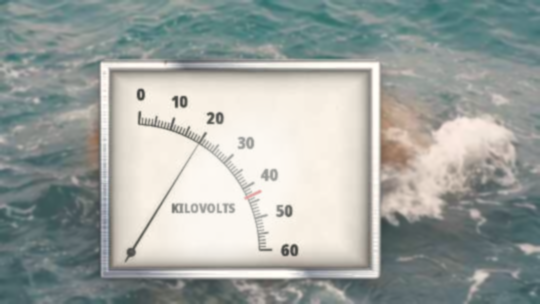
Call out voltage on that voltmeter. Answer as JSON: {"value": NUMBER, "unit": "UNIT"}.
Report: {"value": 20, "unit": "kV"}
